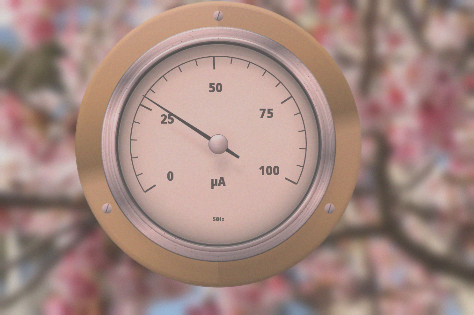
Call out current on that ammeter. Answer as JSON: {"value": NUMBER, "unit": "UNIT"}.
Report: {"value": 27.5, "unit": "µA"}
